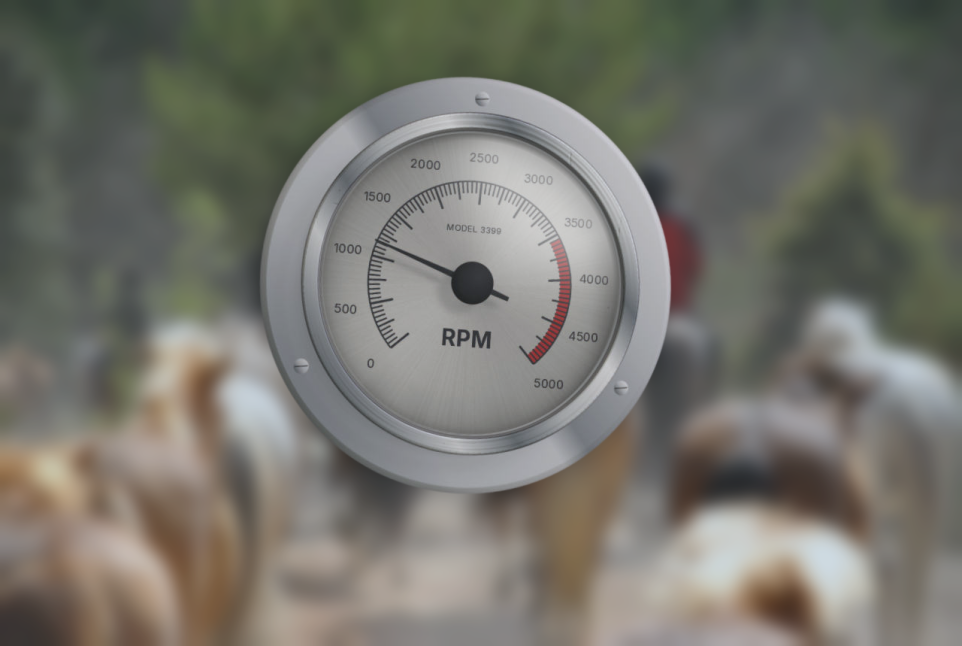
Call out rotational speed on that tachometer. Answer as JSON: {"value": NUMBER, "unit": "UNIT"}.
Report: {"value": 1150, "unit": "rpm"}
